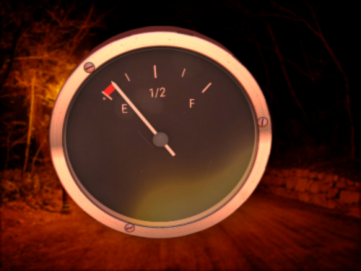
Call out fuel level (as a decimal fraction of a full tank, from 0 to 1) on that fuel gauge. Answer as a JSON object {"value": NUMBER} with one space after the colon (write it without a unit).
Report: {"value": 0.125}
